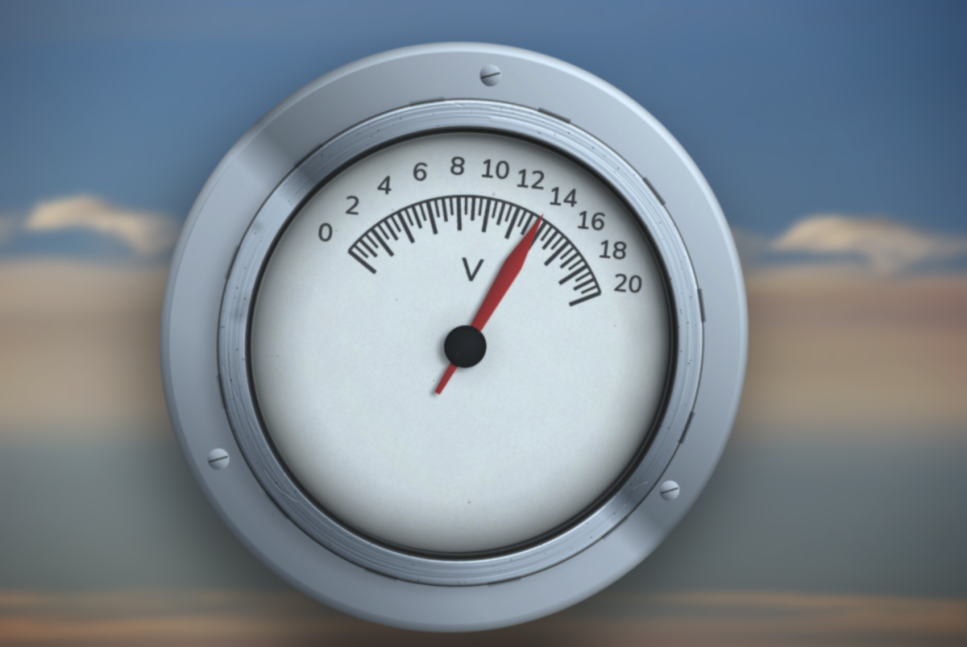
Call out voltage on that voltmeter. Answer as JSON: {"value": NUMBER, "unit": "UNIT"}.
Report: {"value": 13.5, "unit": "V"}
